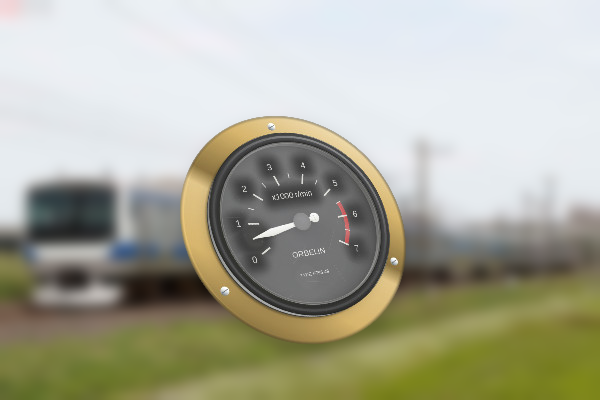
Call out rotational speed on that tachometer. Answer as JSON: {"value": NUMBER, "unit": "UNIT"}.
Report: {"value": 500, "unit": "rpm"}
